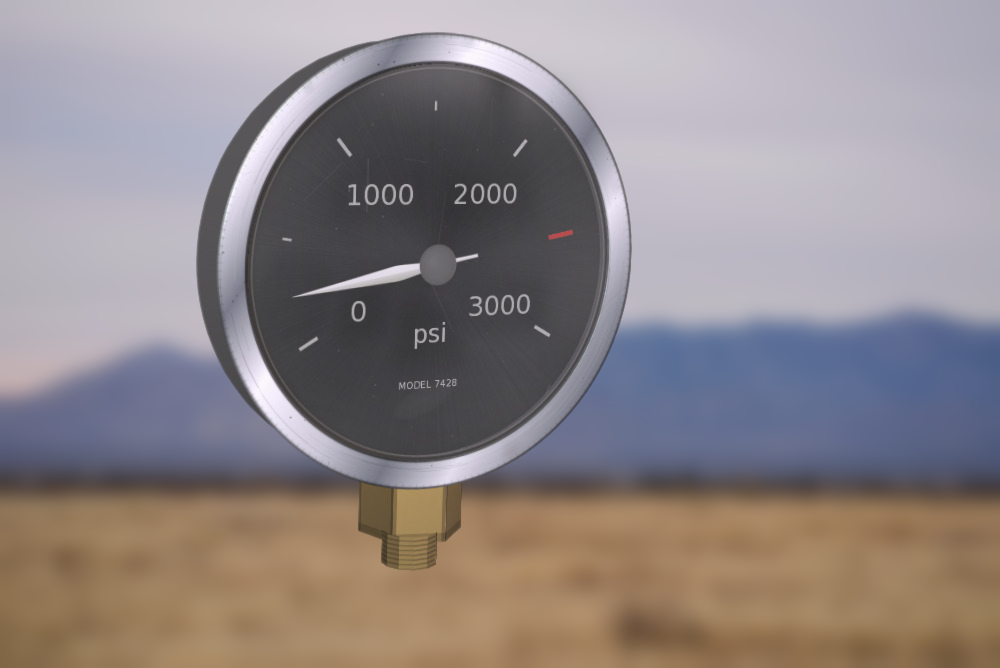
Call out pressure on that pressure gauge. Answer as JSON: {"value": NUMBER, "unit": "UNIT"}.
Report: {"value": 250, "unit": "psi"}
